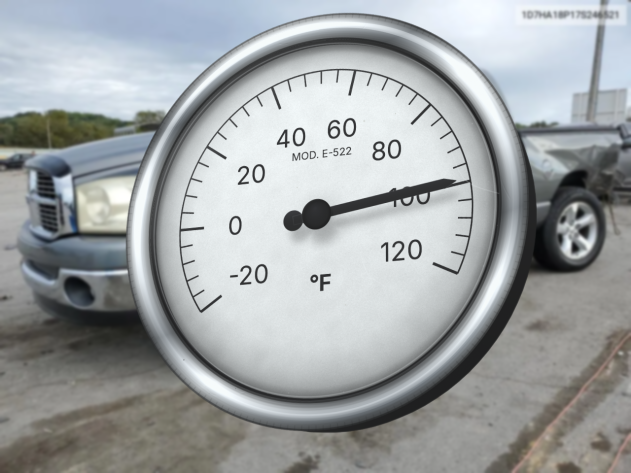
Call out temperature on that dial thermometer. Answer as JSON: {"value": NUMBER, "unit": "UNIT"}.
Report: {"value": 100, "unit": "°F"}
